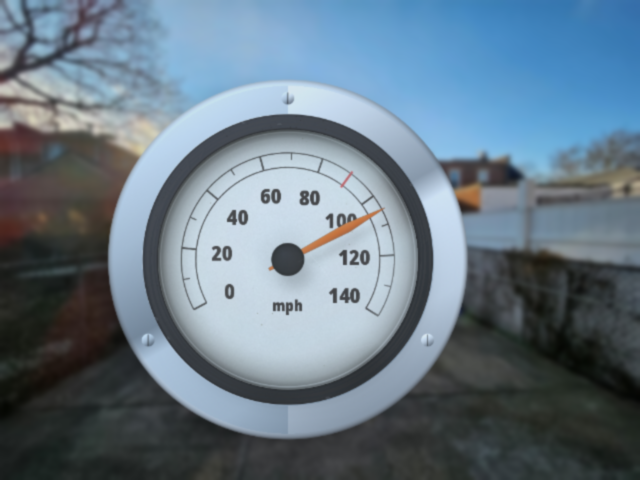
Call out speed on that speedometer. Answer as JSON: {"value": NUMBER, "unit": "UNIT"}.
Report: {"value": 105, "unit": "mph"}
